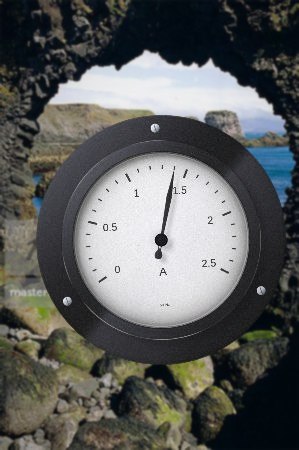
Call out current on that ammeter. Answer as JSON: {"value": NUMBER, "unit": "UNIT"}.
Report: {"value": 1.4, "unit": "A"}
